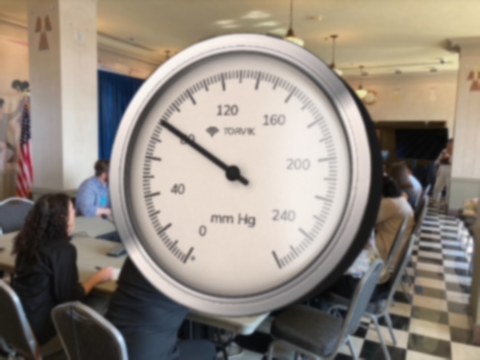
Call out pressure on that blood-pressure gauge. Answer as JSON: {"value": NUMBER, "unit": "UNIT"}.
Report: {"value": 80, "unit": "mmHg"}
